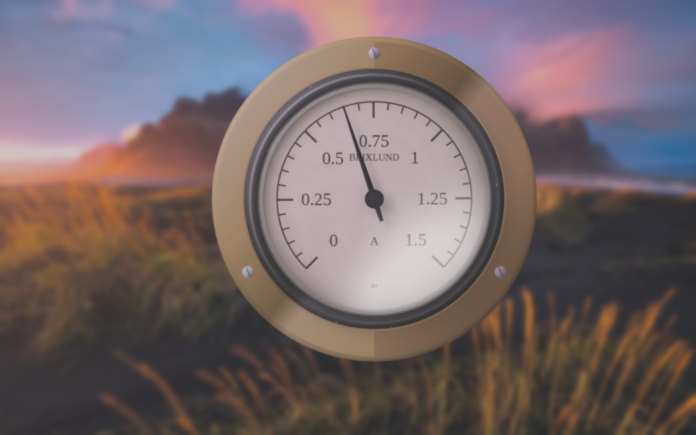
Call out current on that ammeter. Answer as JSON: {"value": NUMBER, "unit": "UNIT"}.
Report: {"value": 0.65, "unit": "A"}
